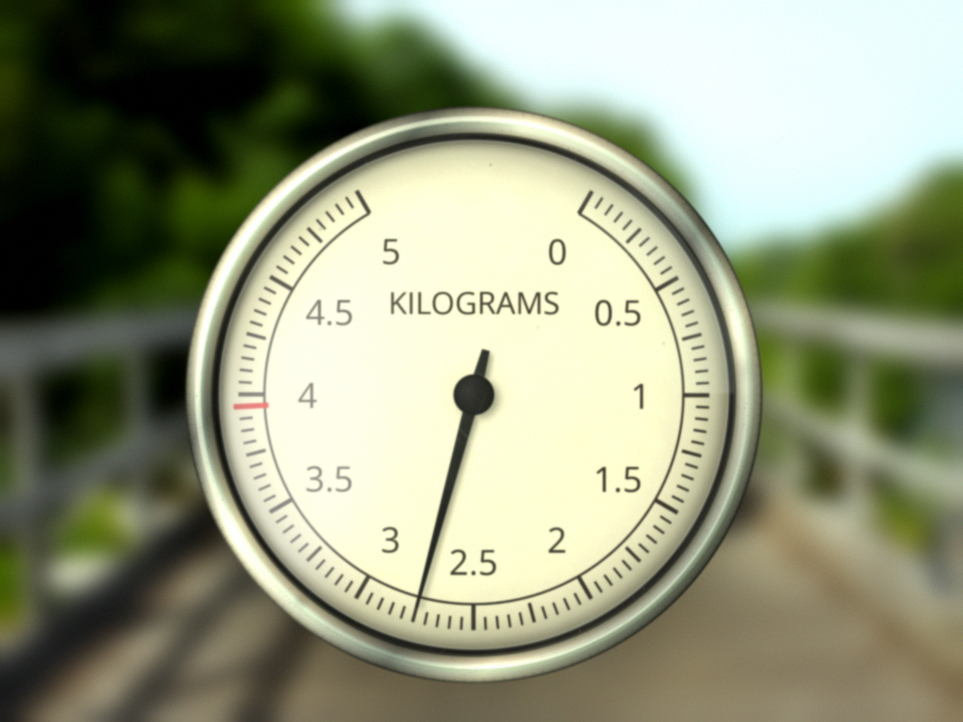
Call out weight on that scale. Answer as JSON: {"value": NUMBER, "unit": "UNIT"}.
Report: {"value": 2.75, "unit": "kg"}
